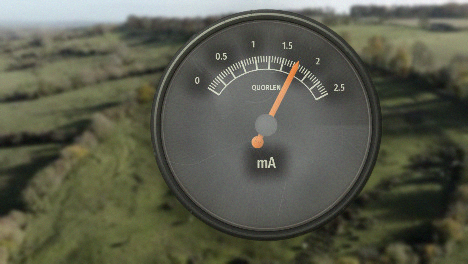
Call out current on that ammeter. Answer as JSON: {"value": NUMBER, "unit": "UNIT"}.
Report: {"value": 1.75, "unit": "mA"}
